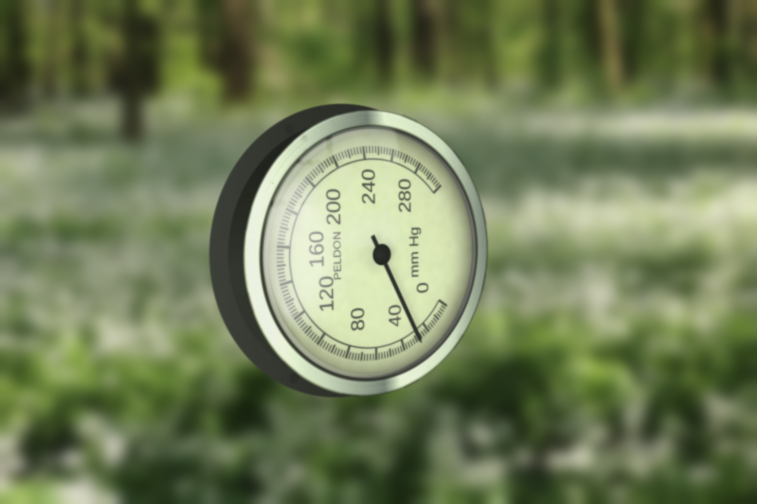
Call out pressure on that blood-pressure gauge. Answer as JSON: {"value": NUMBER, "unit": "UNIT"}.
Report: {"value": 30, "unit": "mmHg"}
